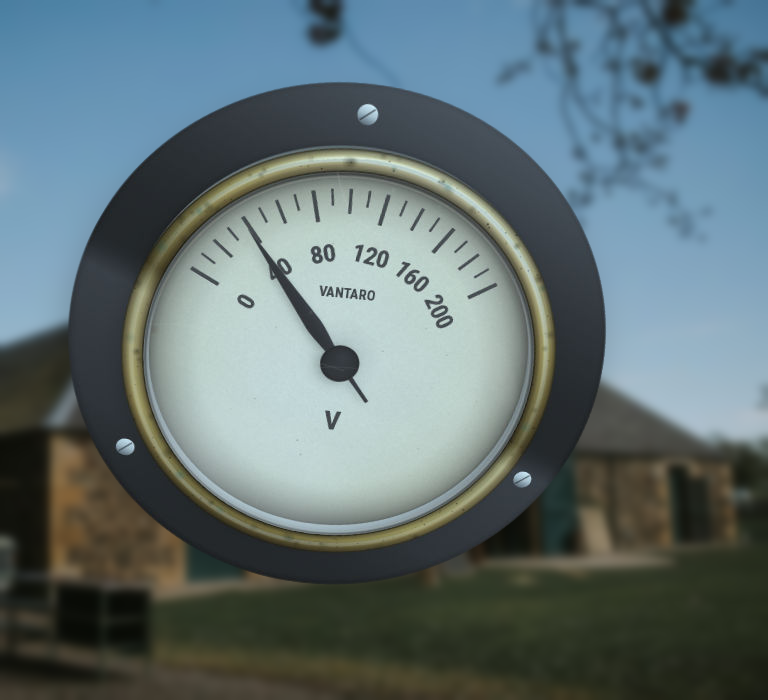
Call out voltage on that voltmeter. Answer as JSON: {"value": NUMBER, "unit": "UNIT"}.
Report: {"value": 40, "unit": "V"}
